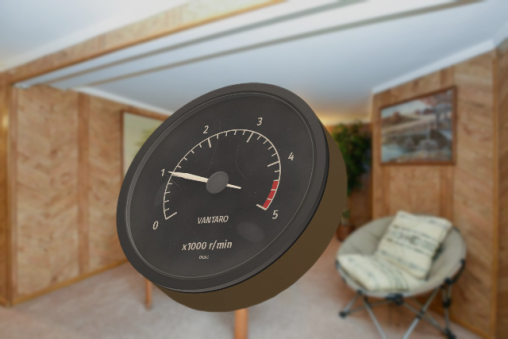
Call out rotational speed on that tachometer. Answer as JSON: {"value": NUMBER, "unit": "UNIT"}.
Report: {"value": 1000, "unit": "rpm"}
